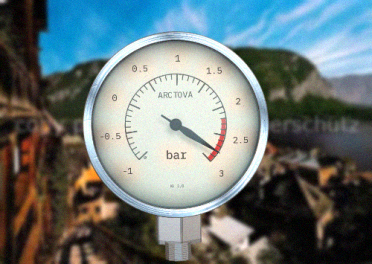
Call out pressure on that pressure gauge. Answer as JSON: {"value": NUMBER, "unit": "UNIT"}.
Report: {"value": 2.8, "unit": "bar"}
